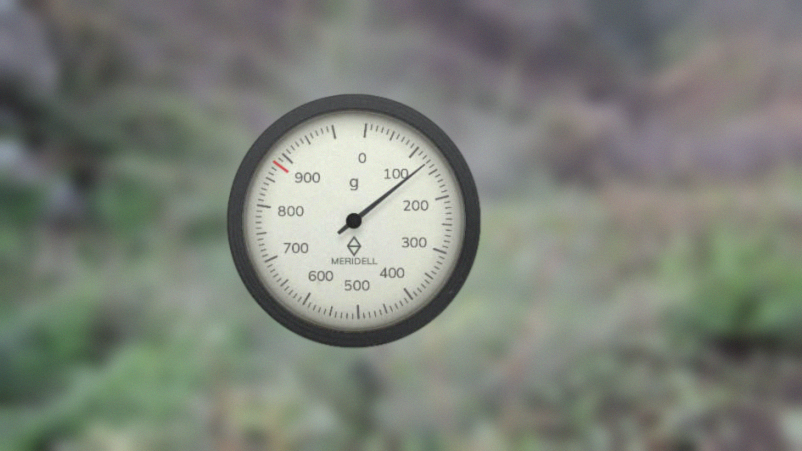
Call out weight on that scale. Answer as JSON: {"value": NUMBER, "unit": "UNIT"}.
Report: {"value": 130, "unit": "g"}
